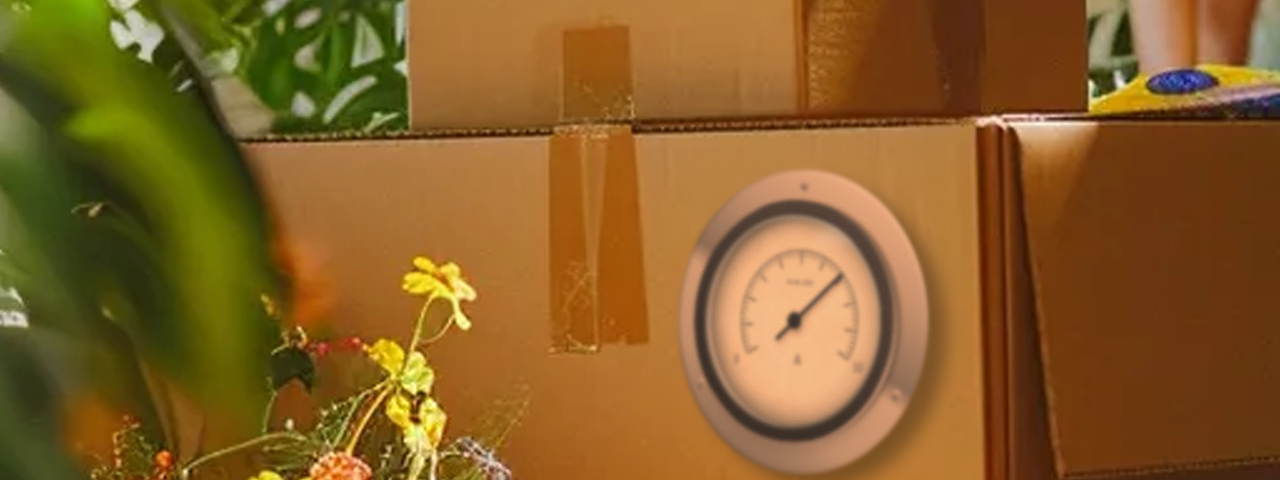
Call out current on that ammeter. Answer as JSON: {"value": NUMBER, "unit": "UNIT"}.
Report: {"value": 35, "unit": "A"}
